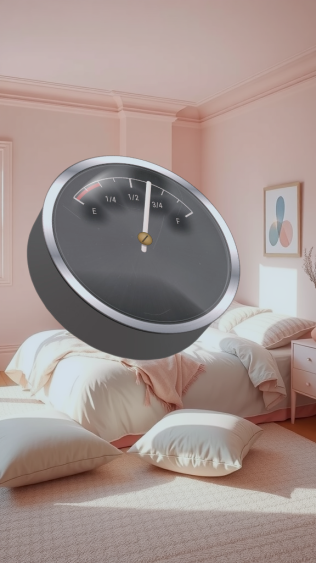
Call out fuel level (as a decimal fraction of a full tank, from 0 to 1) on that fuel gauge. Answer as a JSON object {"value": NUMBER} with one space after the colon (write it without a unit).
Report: {"value": 0.625}
